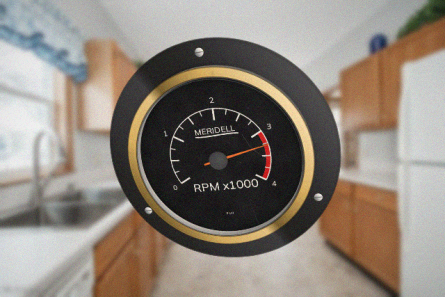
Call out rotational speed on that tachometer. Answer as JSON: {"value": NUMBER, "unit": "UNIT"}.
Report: {"value": 3250, "unit": "rpm"}
